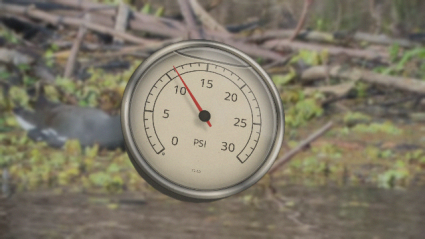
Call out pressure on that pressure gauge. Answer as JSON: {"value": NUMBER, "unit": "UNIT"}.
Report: {"value": 11, "unit": "psi"}
